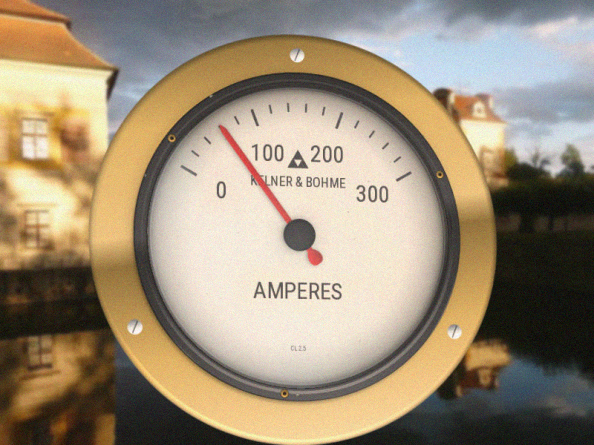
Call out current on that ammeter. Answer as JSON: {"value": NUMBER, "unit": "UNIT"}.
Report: {"value": 60, "unit": "A"}
